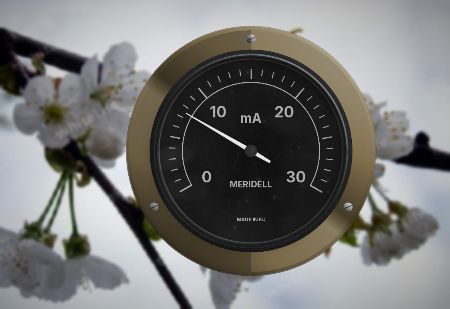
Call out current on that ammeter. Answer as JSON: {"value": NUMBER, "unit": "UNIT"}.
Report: {"value": 7.5, "unit": "mA"}
